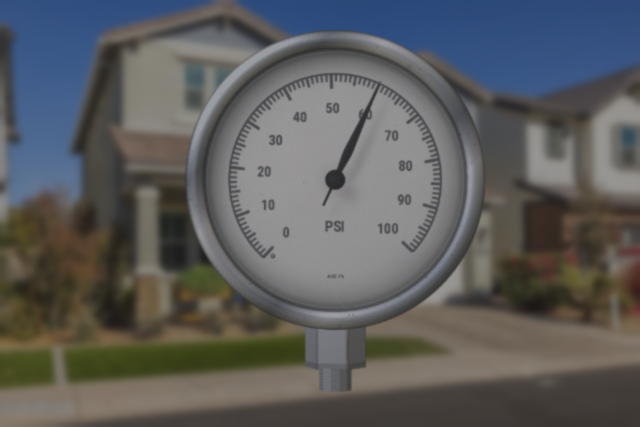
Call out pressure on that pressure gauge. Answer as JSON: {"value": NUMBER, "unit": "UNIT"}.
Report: {"value": 60, "unit": "psi"}
